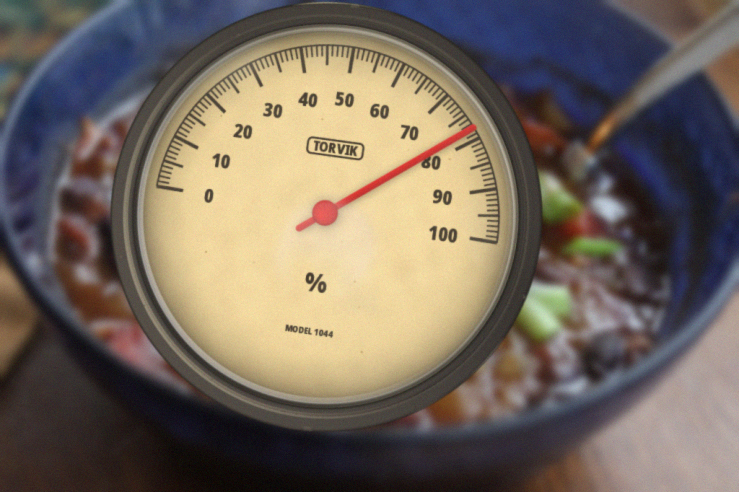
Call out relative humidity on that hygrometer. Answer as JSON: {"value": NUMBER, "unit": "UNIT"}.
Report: {"value": 78, "unit": "%"}
